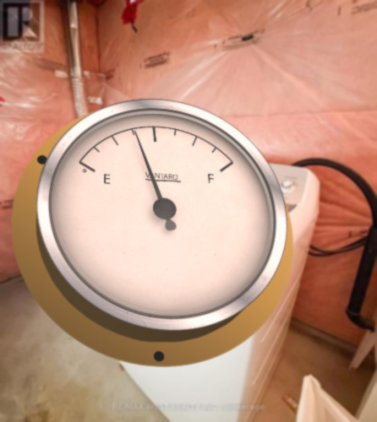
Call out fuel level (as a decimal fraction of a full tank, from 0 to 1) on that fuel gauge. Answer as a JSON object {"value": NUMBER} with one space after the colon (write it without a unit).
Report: {"value": 0.375}
